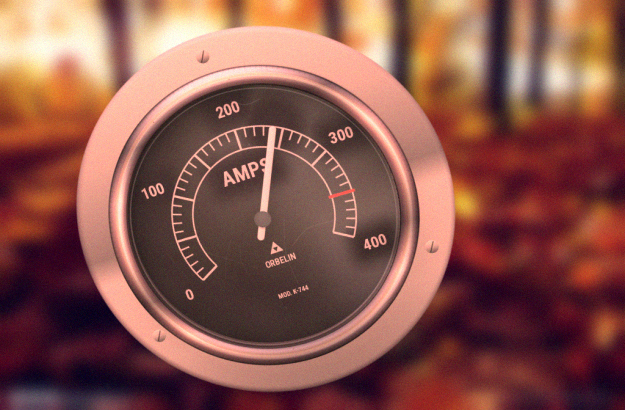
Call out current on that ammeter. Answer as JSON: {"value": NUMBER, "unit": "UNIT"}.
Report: {"value": 240, "unit": "A"}
